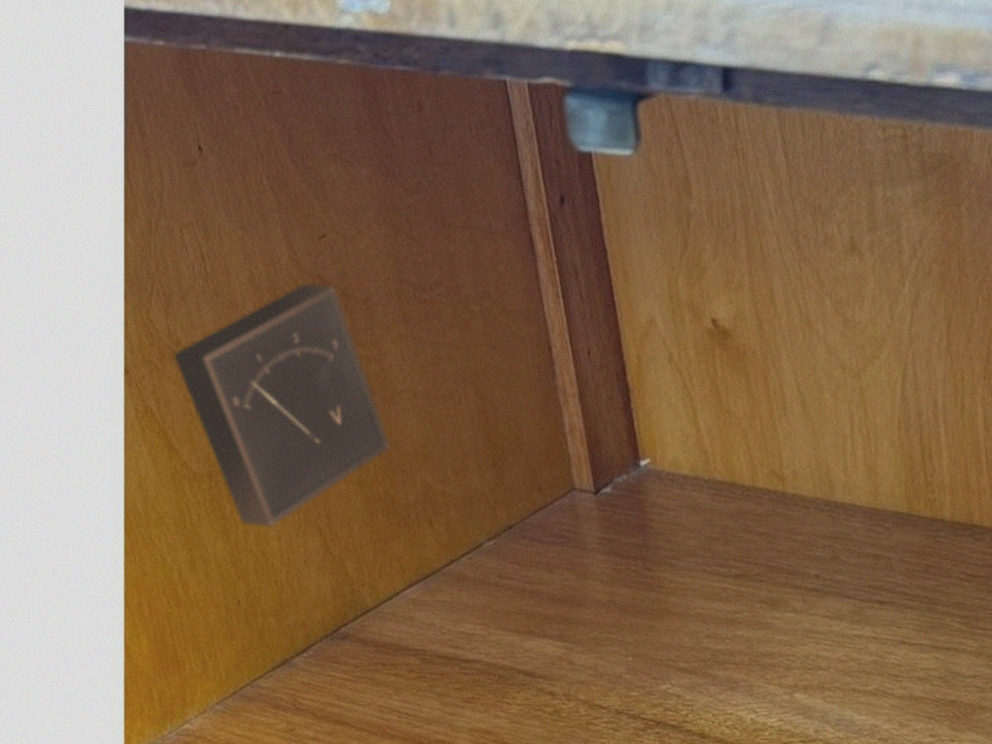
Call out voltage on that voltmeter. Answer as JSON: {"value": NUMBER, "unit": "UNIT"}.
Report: {"value": 0.5, "unit": "V"}
